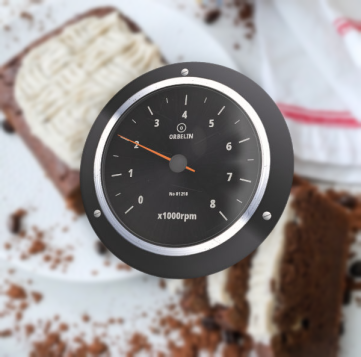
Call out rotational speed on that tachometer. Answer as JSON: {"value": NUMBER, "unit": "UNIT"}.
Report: {"value": 2000, "unit": "rpm"}
